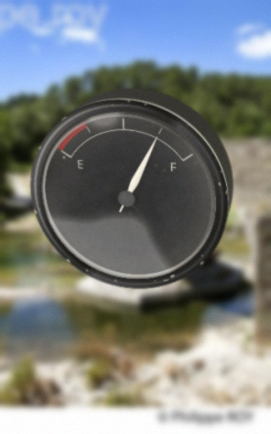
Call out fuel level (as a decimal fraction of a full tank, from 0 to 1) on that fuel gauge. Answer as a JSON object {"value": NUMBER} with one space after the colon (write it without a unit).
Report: {"value": 0.75}
